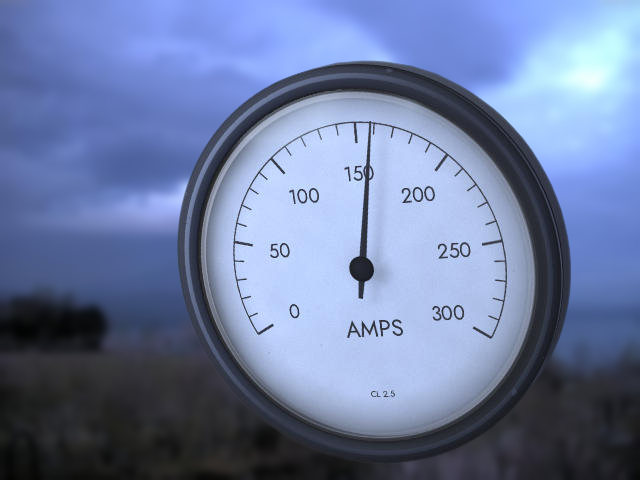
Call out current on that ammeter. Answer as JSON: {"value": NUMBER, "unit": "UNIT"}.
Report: {"value": 160, "unit": "A"}
